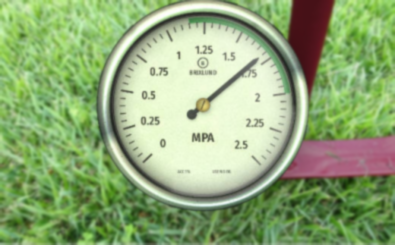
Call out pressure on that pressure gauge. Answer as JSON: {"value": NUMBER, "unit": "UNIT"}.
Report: {"value": 1.7, "unit": "MPa"}
